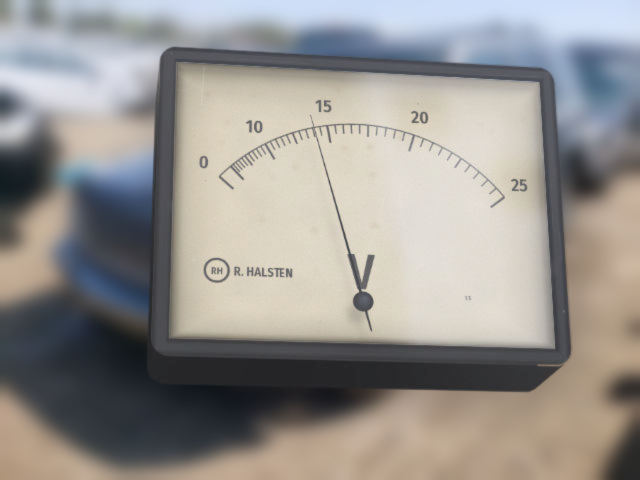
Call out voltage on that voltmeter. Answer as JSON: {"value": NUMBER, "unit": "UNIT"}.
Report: {"value": 14, "unit": "V"}
